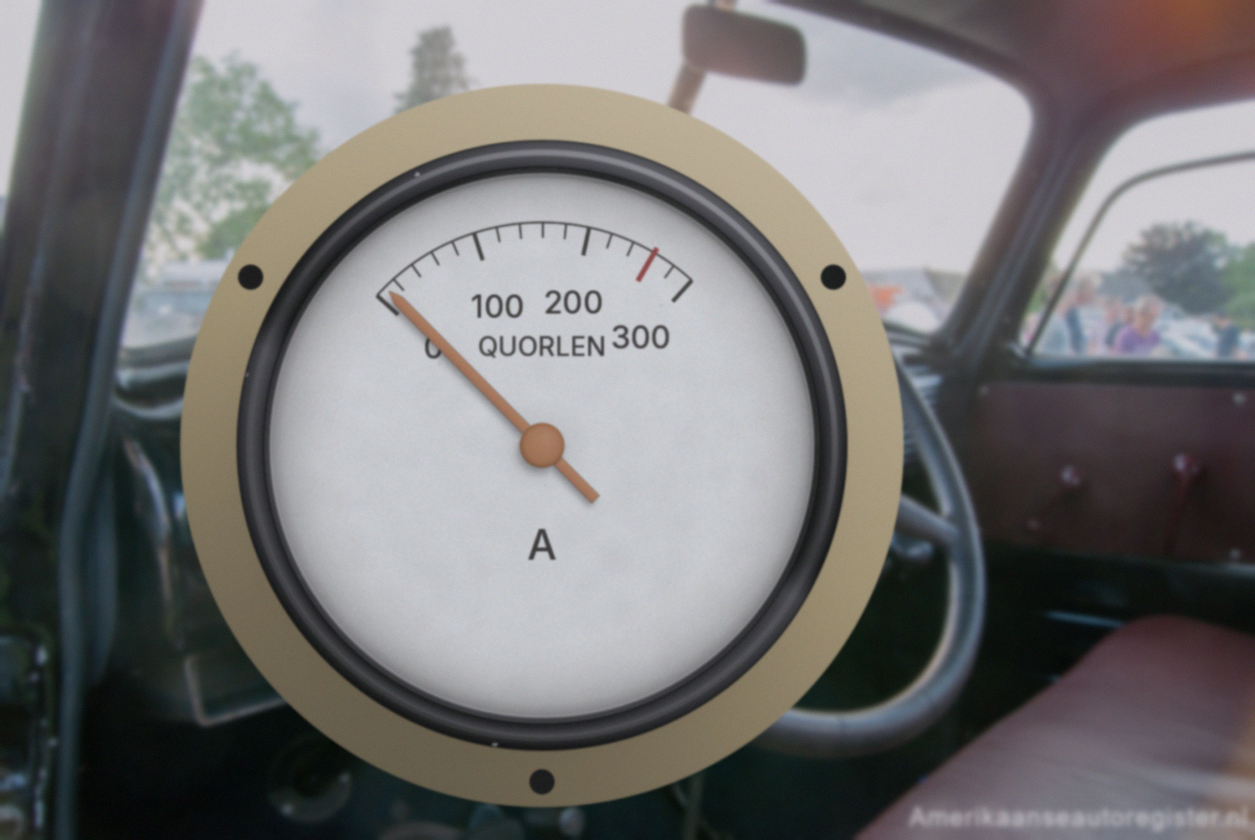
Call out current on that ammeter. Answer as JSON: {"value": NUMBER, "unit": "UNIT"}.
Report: {"value": 10, "unit": "A"}
